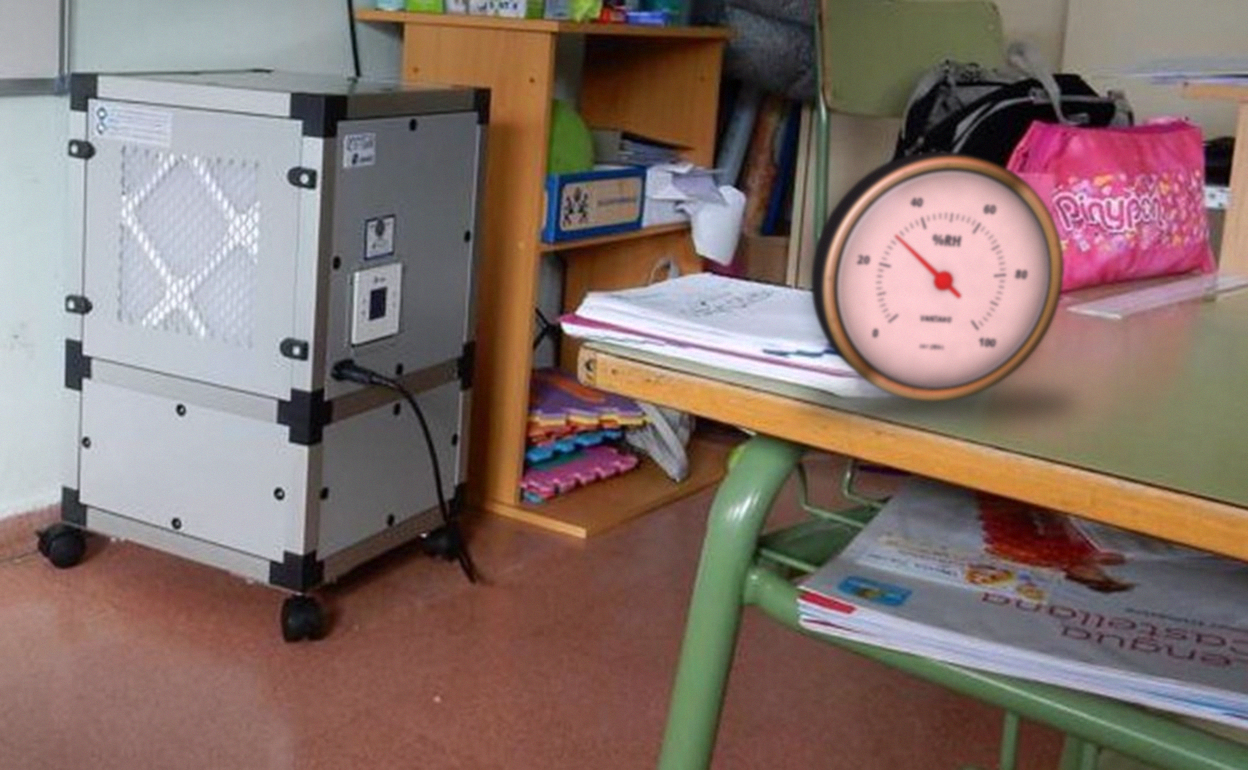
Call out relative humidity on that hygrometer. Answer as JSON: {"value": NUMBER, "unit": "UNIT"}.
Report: {"value": 30, "unit": "%"}
